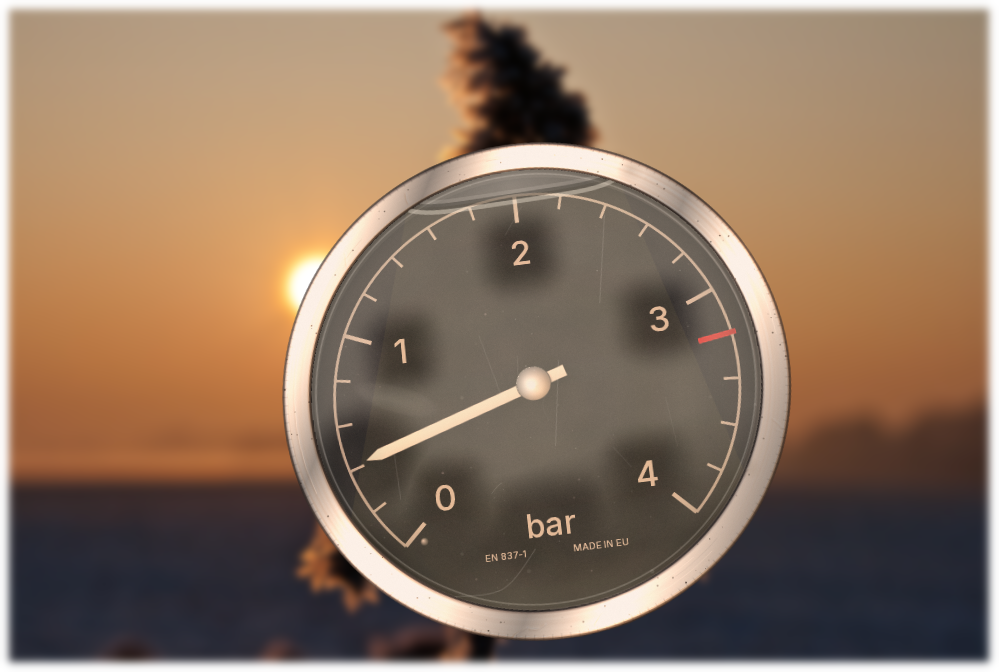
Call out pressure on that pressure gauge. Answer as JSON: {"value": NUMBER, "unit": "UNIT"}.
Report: {"value": 0.4, "unit": "bar"}
